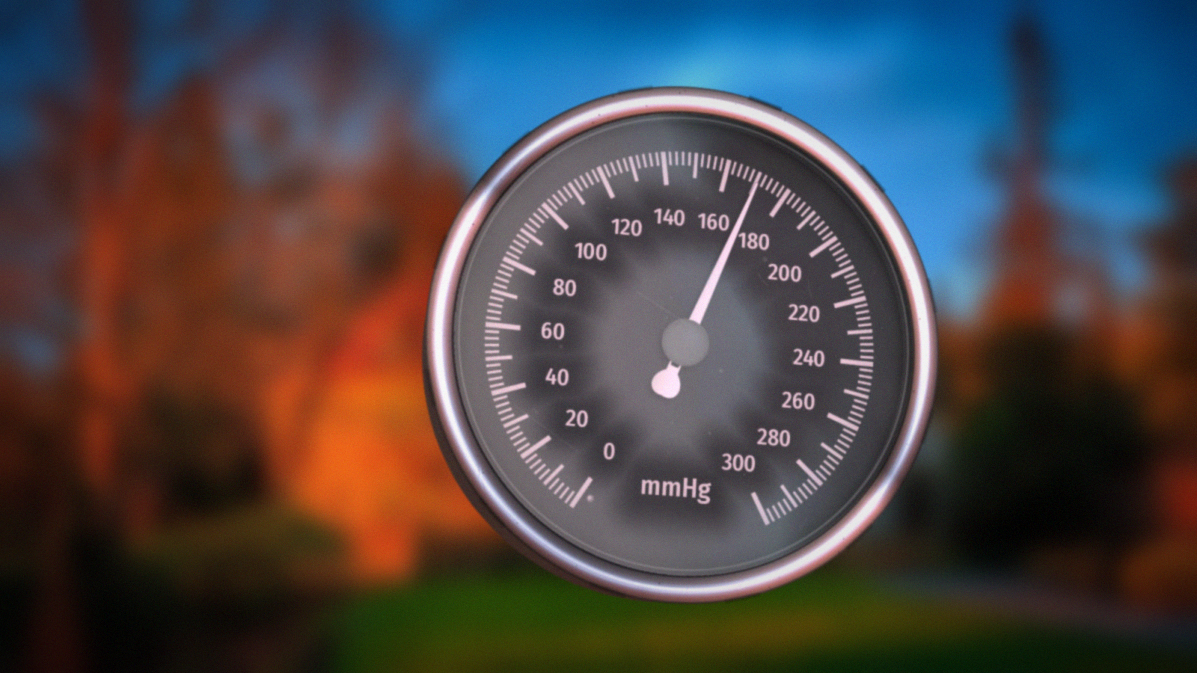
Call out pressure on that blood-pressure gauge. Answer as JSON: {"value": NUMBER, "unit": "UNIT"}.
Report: {"value": 170, "unit": "mmHg"}
